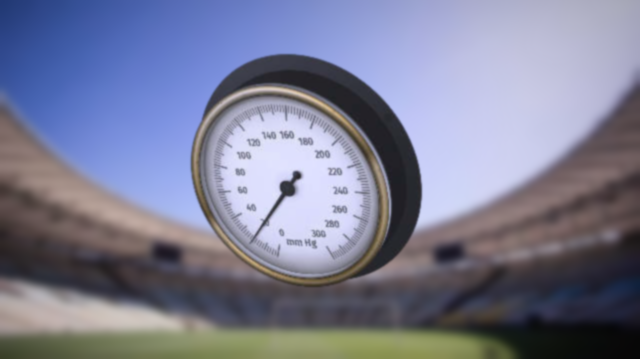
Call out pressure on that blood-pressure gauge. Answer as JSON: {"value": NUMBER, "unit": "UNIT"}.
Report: {"value": 20, "unit": "mmHg"}
